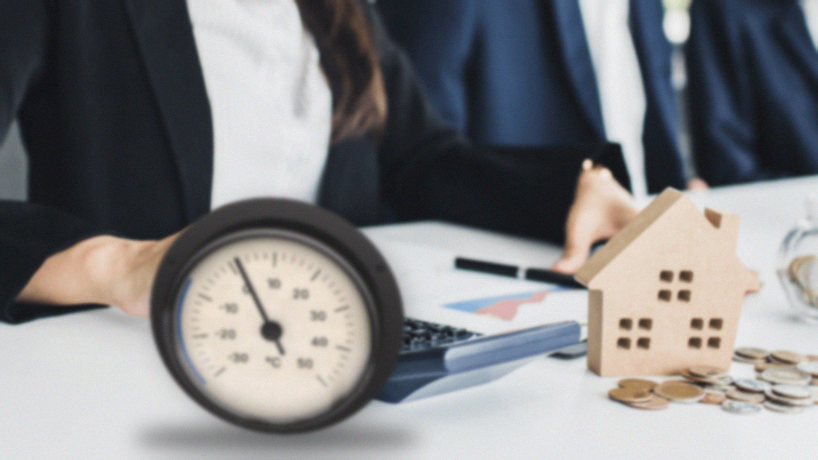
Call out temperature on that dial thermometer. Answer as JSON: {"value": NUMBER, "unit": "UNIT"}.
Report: {"value": 2, "unit": "°C"}
